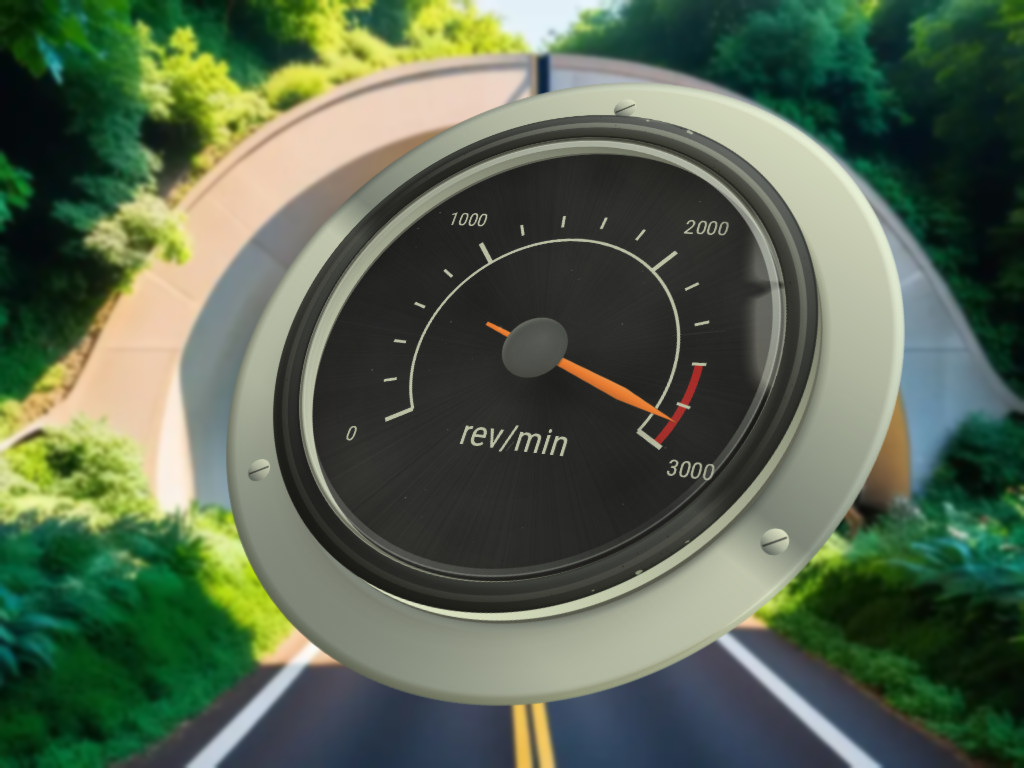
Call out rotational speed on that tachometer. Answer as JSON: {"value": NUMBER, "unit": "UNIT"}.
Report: {"value": 2900, "unit": "rpm"}
